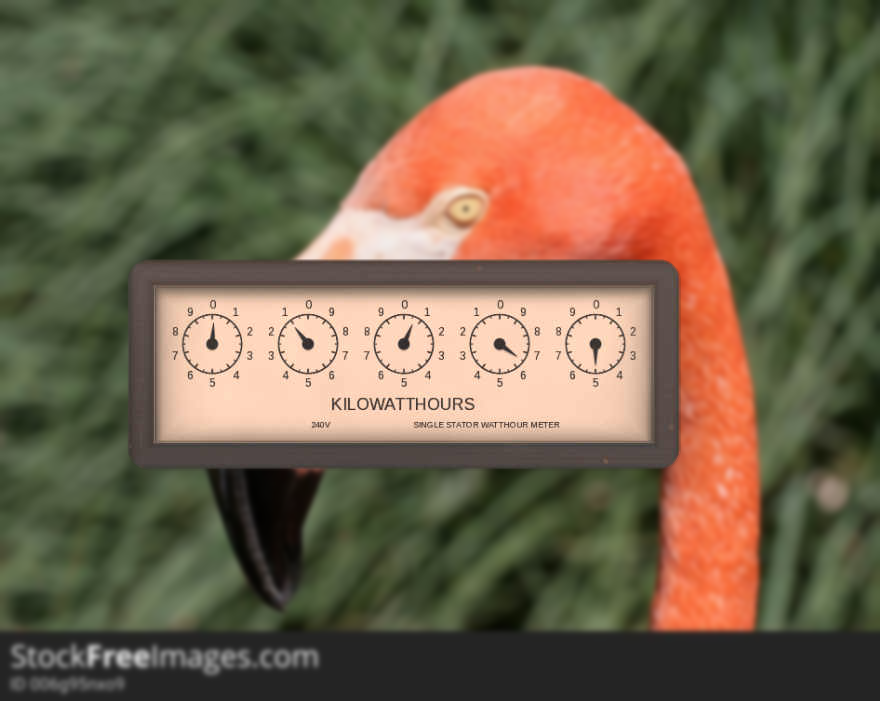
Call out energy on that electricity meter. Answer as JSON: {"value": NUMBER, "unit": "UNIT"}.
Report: {"value": 1065, "unit": "kWh"}
